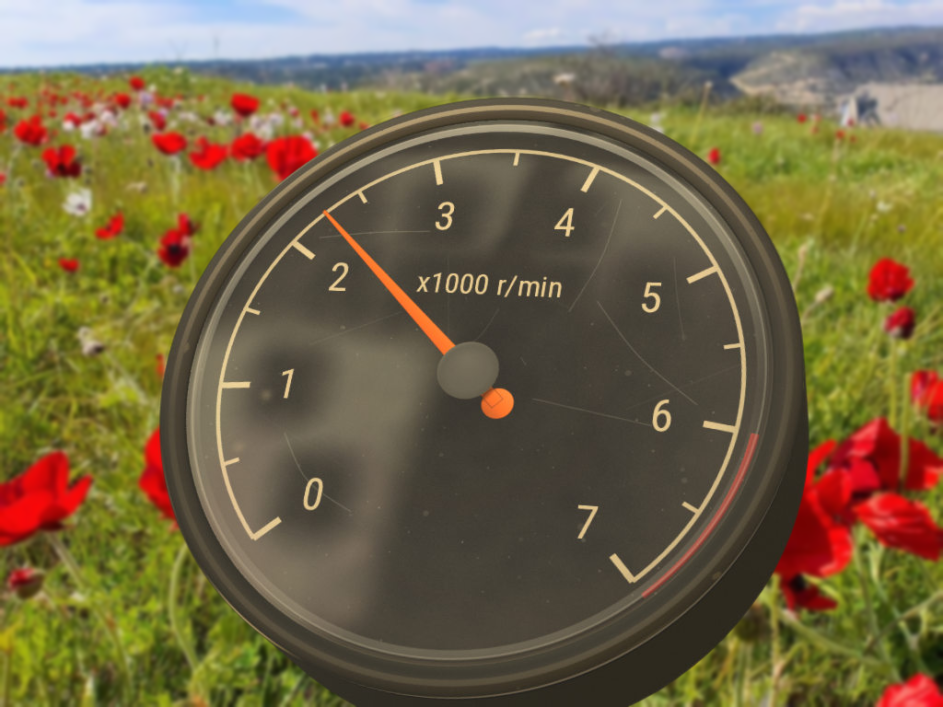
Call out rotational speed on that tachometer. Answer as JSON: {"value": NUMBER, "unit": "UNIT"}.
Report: {"value": 2250, "unit": "rpm"}
